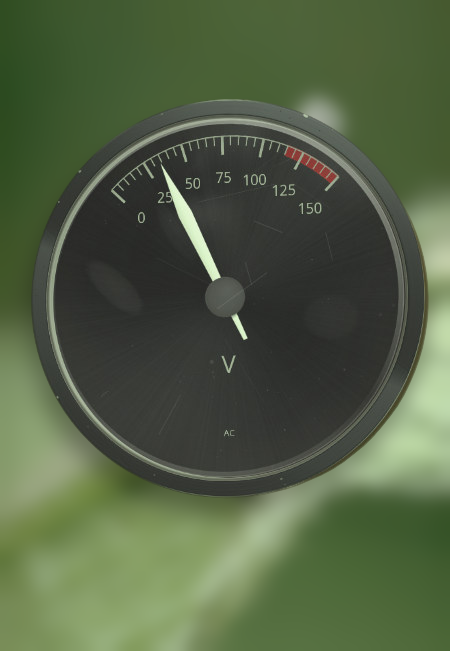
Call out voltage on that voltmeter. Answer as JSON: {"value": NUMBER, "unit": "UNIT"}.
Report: {"value": 35, "unit": "V"}
